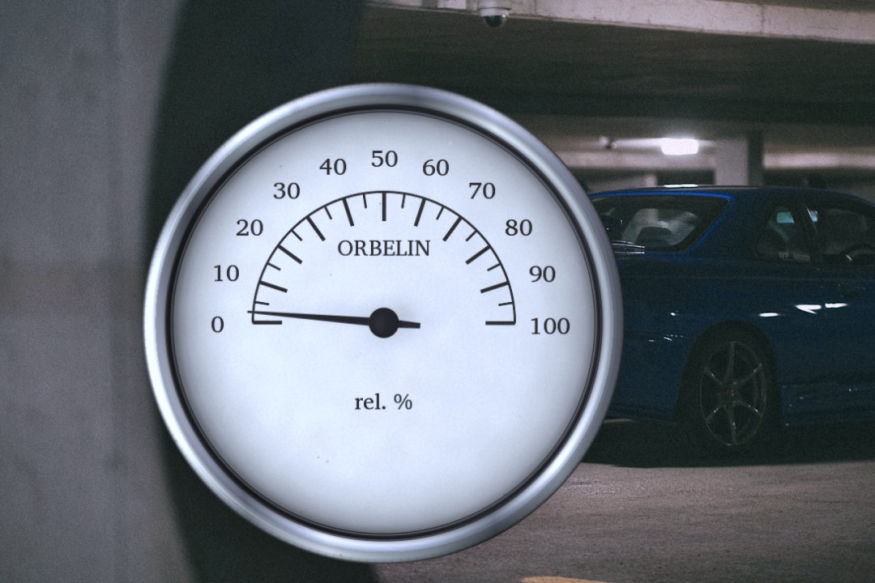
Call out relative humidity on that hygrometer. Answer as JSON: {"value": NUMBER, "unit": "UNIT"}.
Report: {"value": 2.5, "unit": "%"}
